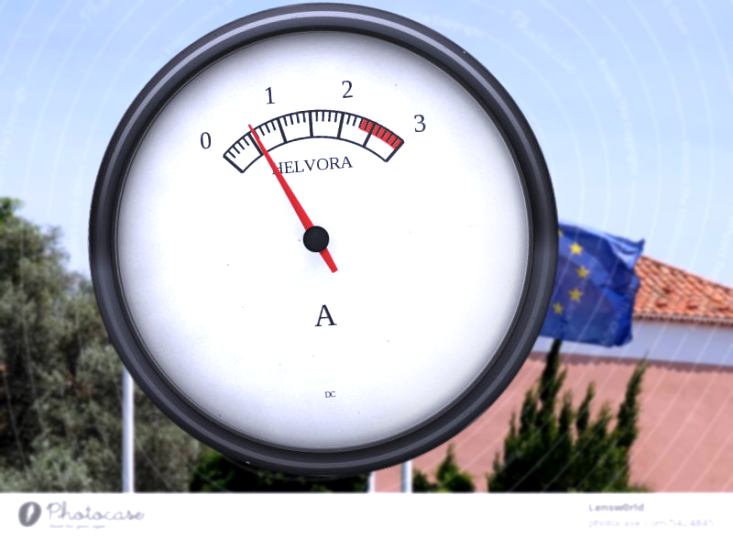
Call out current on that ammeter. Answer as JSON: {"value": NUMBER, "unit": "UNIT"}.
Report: {"value": 0.6, "unit": "A"}
